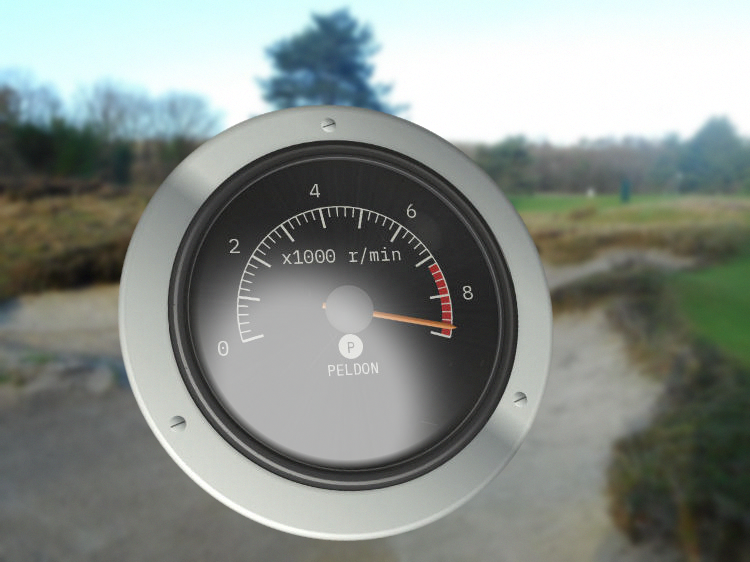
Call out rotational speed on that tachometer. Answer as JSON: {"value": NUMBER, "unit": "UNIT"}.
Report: {"value": 8800, "unit": "rpm"}
